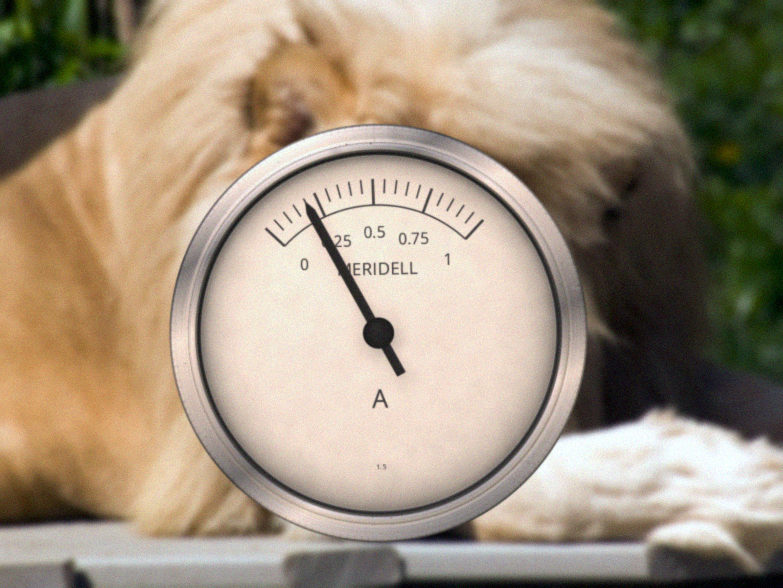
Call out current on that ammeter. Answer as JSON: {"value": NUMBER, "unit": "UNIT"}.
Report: {"value": 0.2, "unit": "A"}
